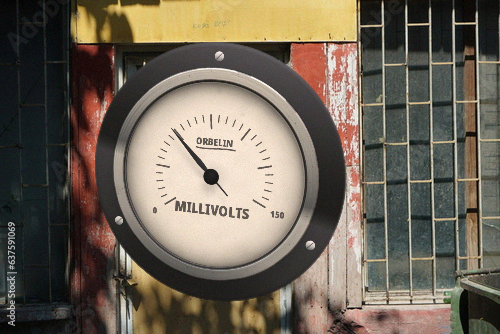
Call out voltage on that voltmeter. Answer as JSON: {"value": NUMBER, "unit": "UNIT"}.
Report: {"value": 50, "unit": "mV"}
